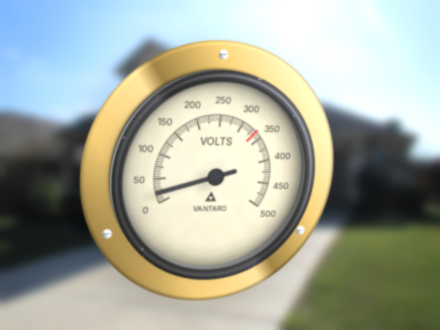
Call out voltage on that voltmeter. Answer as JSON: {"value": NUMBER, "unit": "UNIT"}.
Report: {"value": 25, "unit": "V"}
